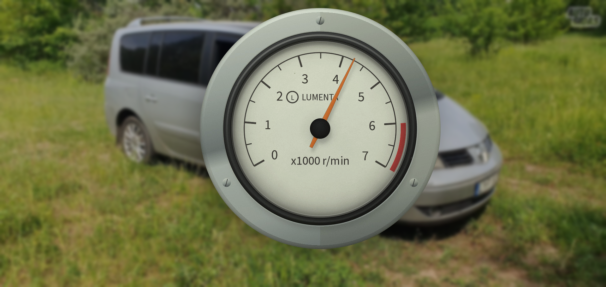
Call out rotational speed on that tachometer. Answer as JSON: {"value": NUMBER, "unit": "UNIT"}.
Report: {"value": 4250, "unit": "rpm"}
